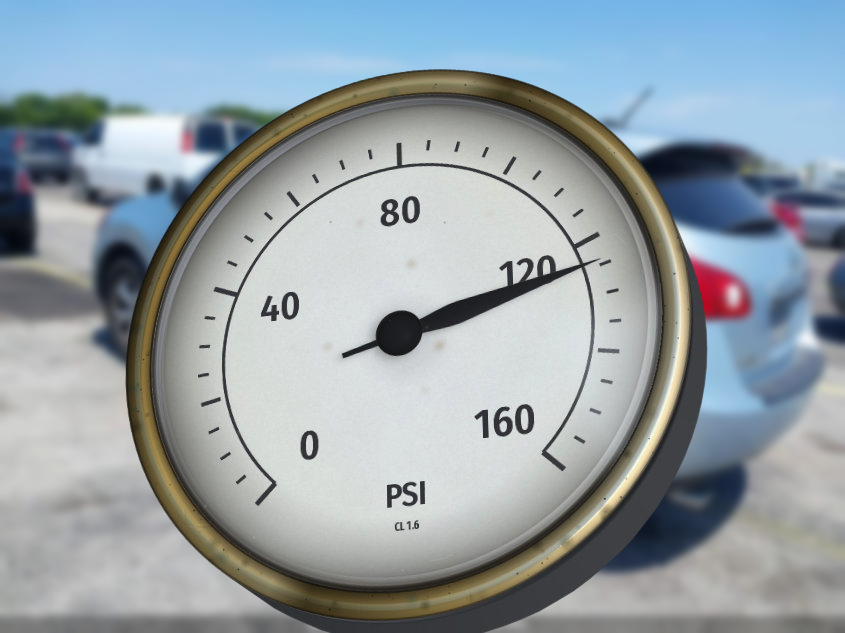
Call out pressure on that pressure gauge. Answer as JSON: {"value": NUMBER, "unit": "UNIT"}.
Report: {"value": 125, "unit": "psi"}
